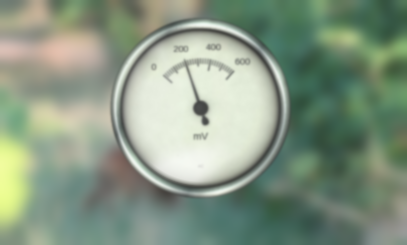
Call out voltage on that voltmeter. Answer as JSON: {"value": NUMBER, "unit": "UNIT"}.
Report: {"value": 200, "unit": "mV"}
